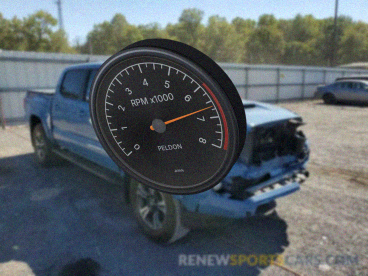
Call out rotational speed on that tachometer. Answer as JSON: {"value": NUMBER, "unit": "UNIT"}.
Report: {"value": 6625, "unit": "rpm"}
